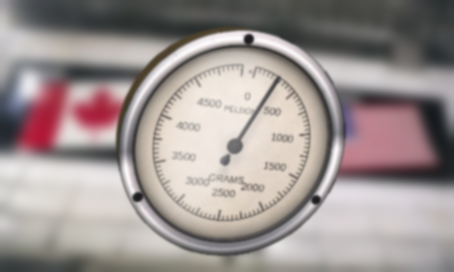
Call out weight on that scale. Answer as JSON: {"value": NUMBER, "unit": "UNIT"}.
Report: {"value": 250, "unit": "g"}
